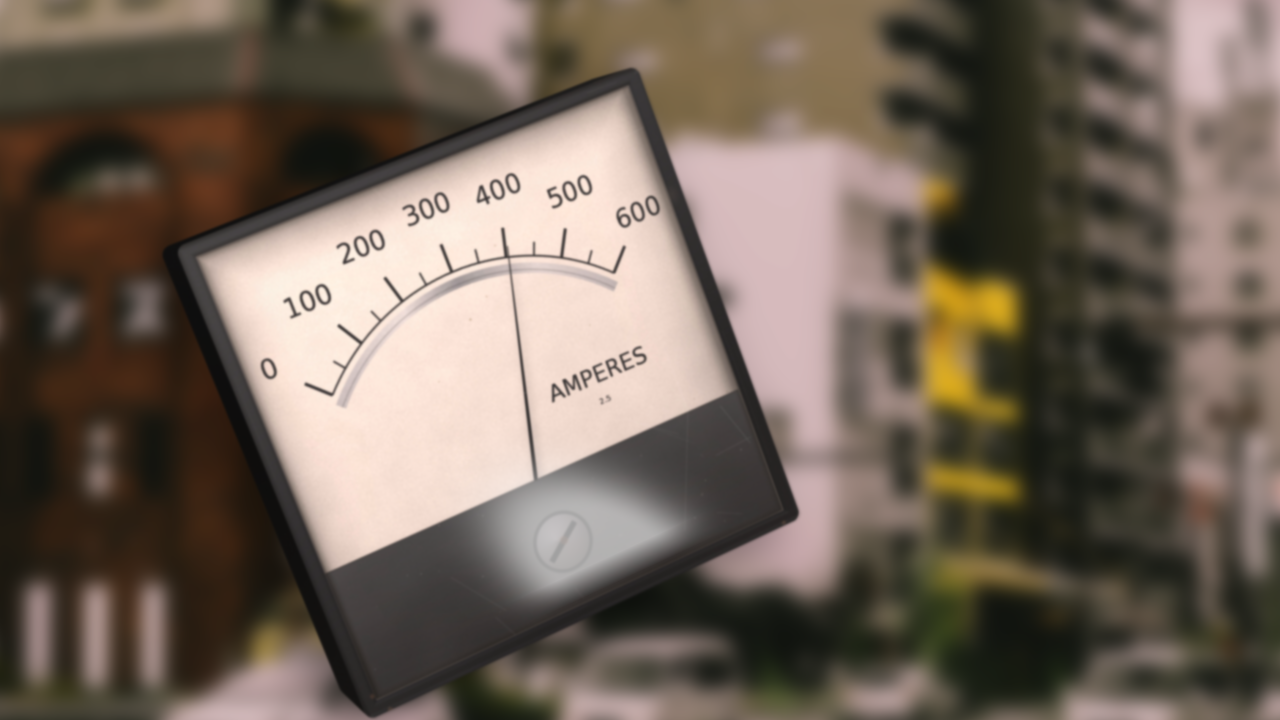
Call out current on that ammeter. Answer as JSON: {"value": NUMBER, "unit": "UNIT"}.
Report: {"value": 400, "unit": "A"}
